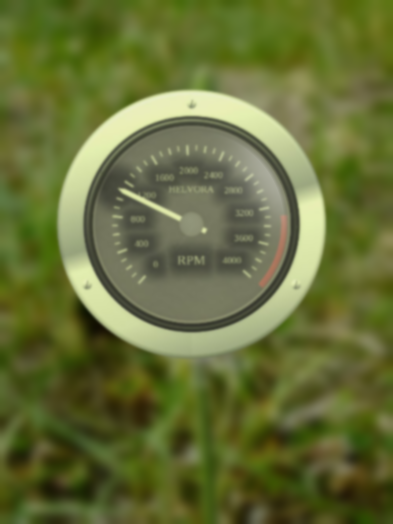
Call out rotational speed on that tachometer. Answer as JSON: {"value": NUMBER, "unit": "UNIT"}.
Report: {"value": 1100, "unit": "rpm"}
